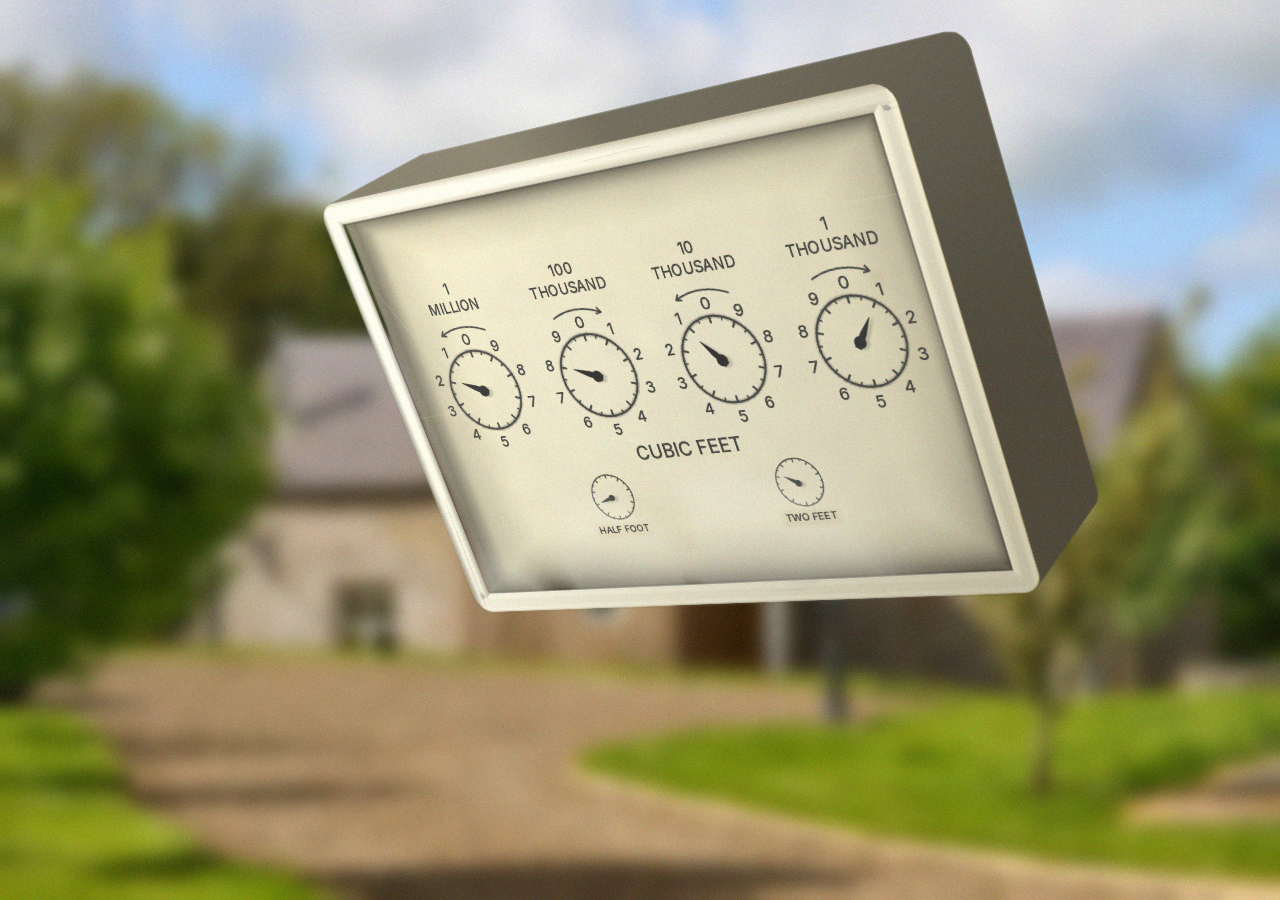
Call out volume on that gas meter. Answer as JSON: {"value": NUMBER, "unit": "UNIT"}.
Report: {"value": 181100, "unit": "ft³"}
